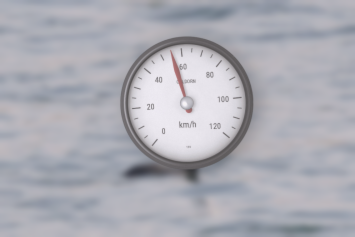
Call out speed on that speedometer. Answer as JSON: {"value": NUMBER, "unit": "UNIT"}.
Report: {"value": 55, "unit": "km/h"}
